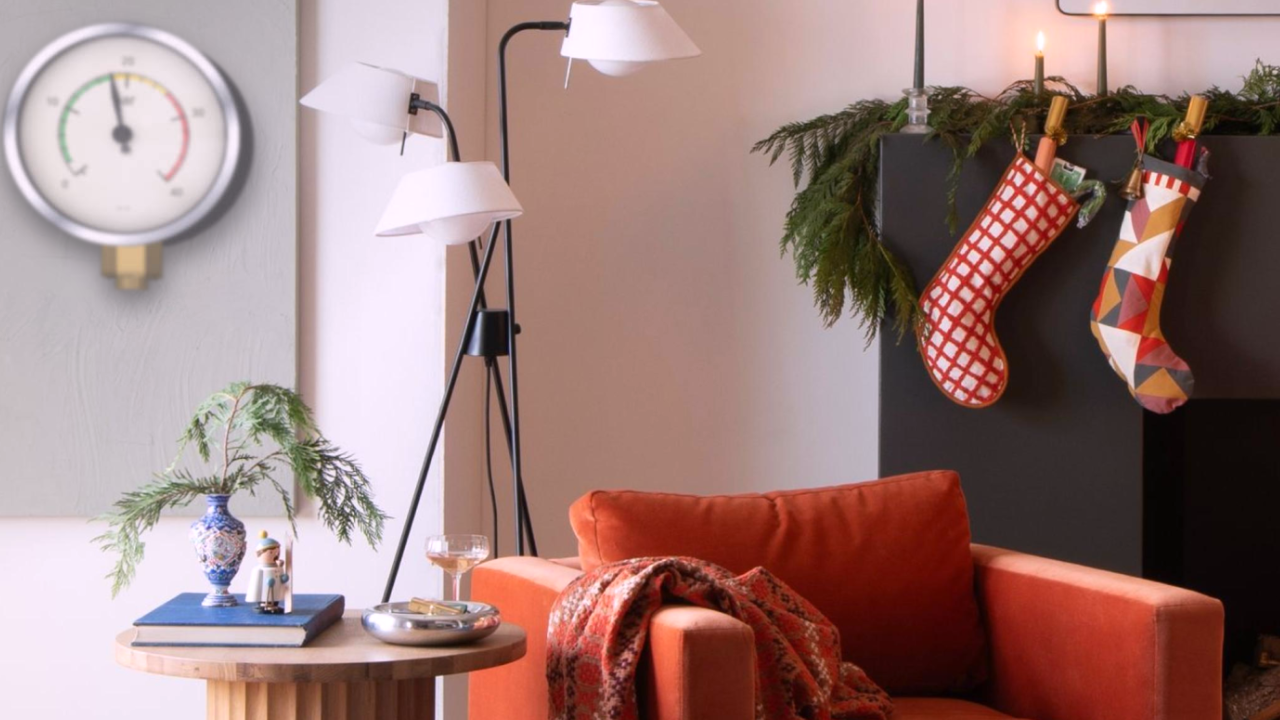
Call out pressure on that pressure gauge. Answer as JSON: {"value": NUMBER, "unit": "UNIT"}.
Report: {"value": 18, "unit": "bar"}
